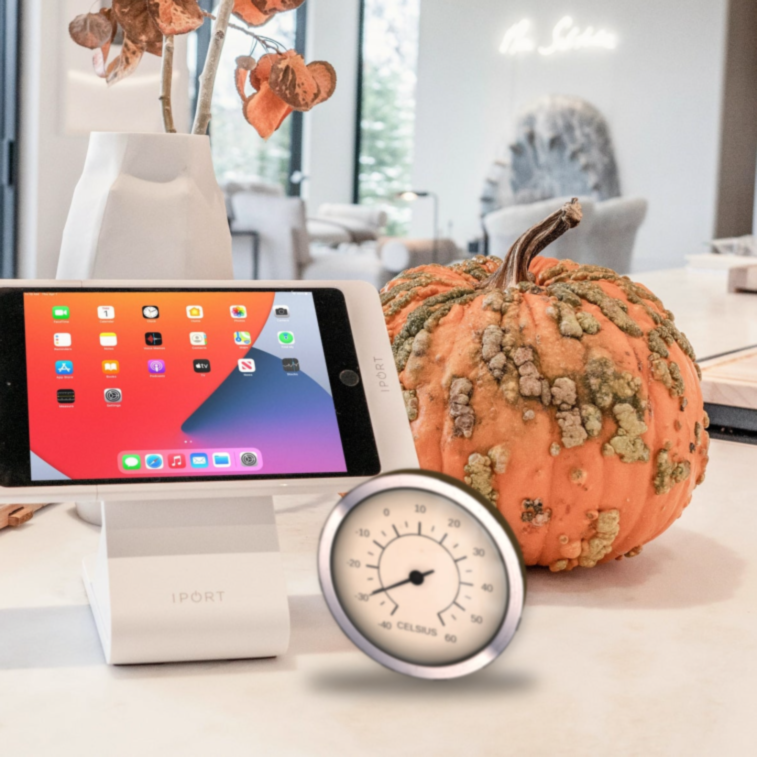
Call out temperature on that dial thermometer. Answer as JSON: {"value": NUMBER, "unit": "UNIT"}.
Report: {"value": -30, "unit": "°C"}
